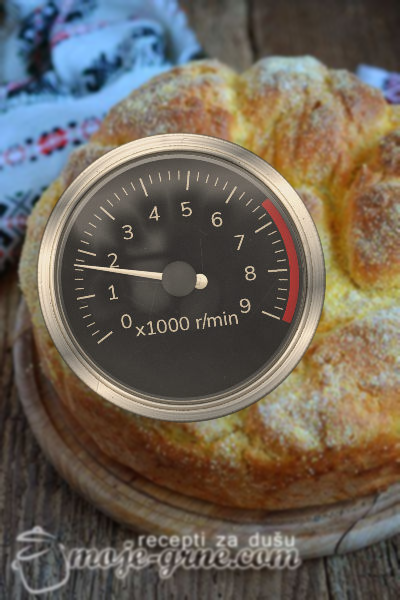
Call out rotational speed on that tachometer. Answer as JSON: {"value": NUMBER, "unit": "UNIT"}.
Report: {"value": 1700, "unit": "rpm"}
